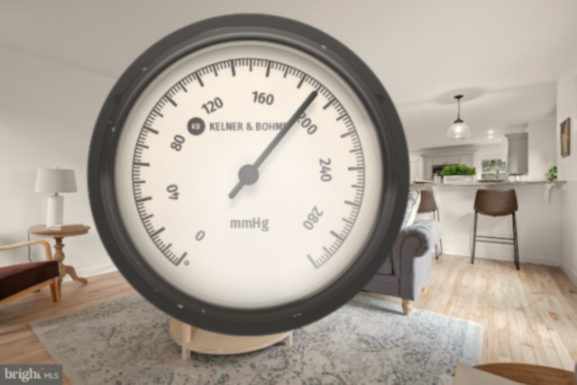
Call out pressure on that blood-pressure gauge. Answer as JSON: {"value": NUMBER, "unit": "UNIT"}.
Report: {"value": 190, "unit": "mmHg"}
